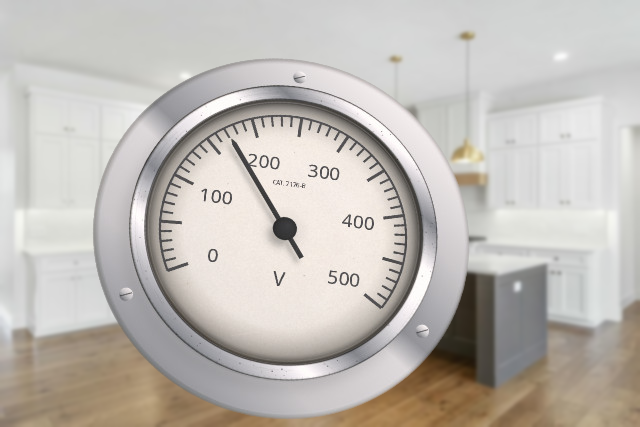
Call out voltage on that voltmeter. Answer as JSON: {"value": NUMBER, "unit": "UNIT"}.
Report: {"value": 170, "unit": "V"}
